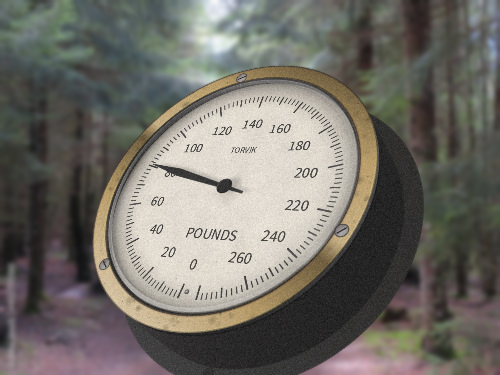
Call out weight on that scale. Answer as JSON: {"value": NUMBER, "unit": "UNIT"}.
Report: {"value": 80, "unit": "lb"}
